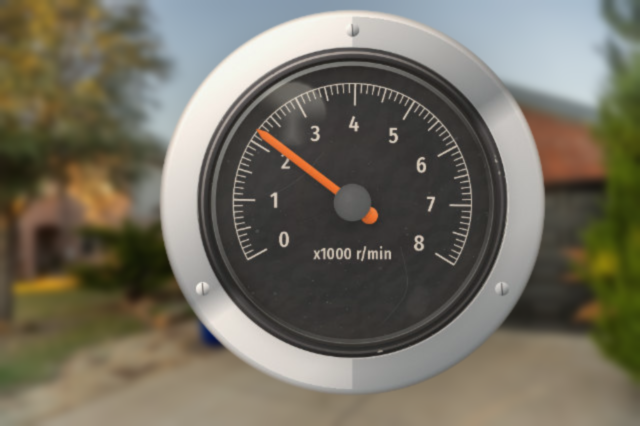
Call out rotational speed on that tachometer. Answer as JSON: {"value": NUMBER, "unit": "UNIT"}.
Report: {"value": 2200, "unit": "rpm"}
